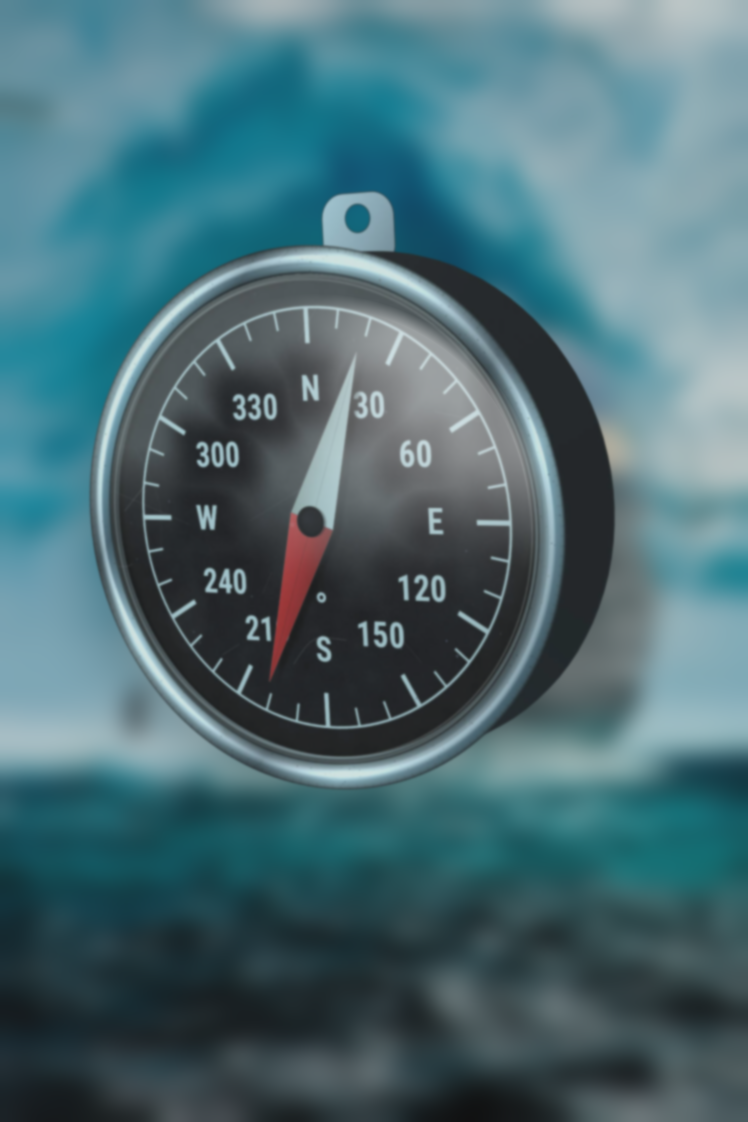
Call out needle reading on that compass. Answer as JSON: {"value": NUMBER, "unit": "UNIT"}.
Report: {"value": 200, "unit": "°"}
